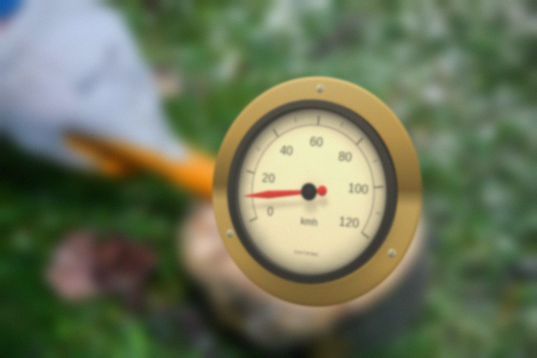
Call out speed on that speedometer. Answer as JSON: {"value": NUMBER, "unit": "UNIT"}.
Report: {"value": 10, "unit": "km/h"}
